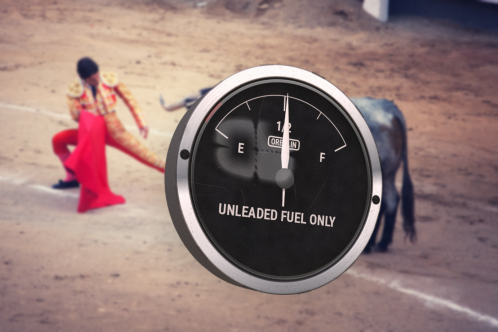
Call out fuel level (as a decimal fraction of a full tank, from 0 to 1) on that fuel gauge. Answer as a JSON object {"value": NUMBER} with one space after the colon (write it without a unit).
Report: {"value": 0.5}
